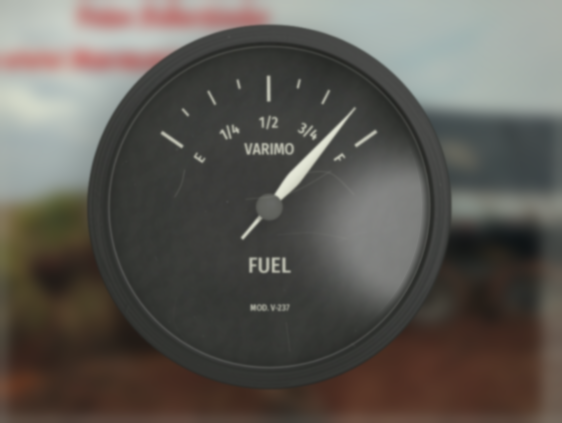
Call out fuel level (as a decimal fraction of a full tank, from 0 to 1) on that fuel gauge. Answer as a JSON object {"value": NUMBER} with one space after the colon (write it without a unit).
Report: {"value": 0.875}
